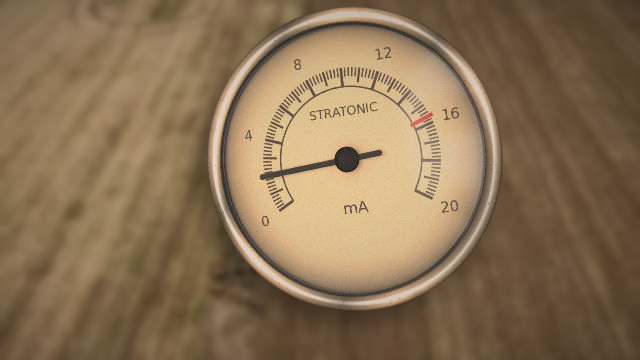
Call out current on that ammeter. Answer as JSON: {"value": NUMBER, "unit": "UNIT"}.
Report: {"value": 2, "unit": "mA"}
